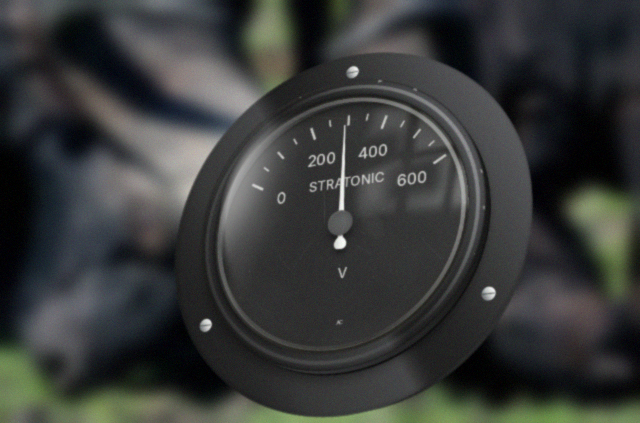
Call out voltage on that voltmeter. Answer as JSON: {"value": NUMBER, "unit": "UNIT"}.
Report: {"value": 300, "unit": "V"}
